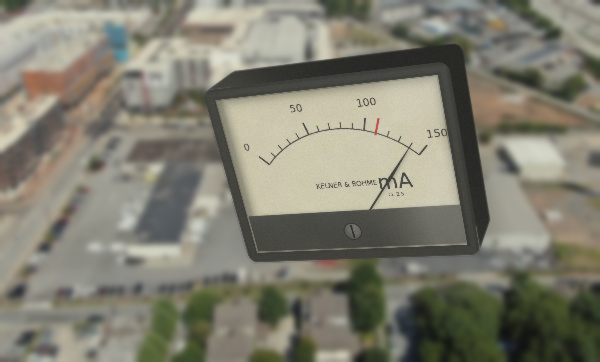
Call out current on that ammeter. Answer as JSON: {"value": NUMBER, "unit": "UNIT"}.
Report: {"value": 140, "unit": "mA"}
